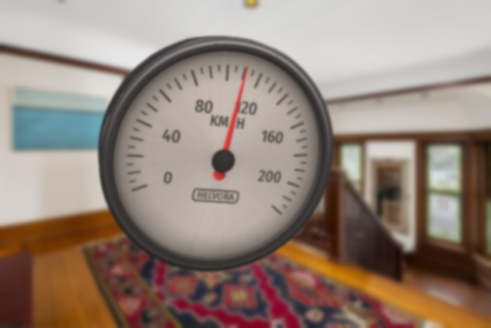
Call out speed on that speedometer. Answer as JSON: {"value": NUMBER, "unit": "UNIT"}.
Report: {"value": 110, "unit": "km/h"}
